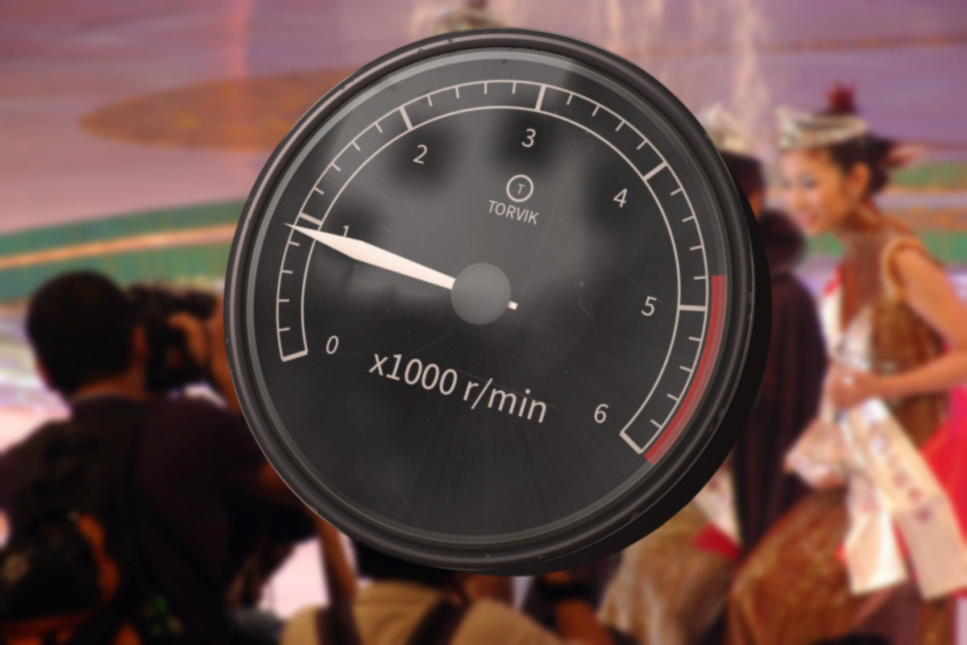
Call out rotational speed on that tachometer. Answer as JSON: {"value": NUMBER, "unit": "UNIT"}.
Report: {"value": 900, "unit": "rpm"}
